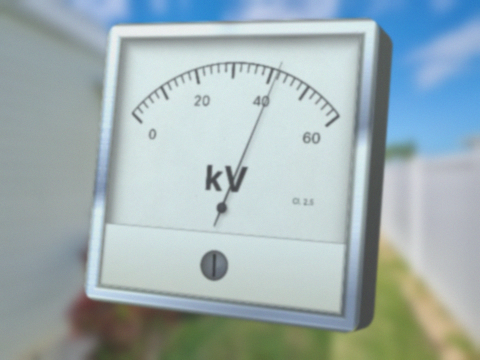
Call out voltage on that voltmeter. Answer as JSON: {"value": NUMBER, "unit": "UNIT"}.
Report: {"value": 42, "unit": "kV"}
